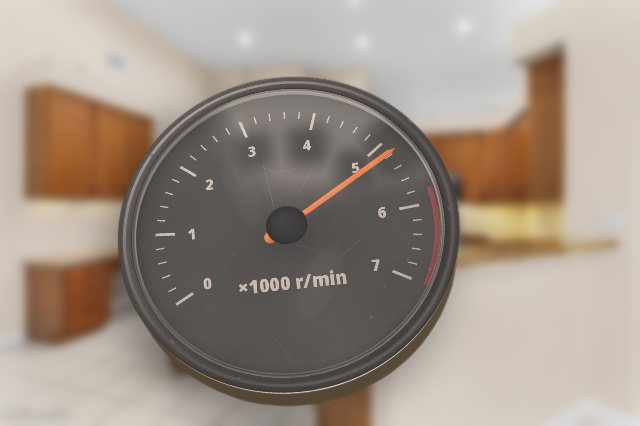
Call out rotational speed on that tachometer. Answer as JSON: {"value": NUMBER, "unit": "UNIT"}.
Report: {"value": 5200, "unit": "rpm"}
